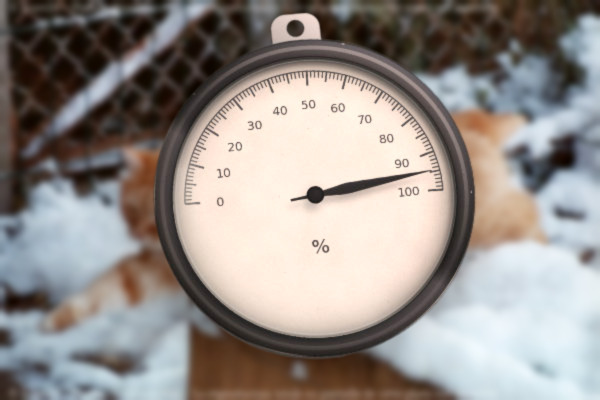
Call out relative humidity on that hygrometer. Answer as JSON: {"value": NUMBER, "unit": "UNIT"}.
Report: {"value": 95, "unit": "%"}
